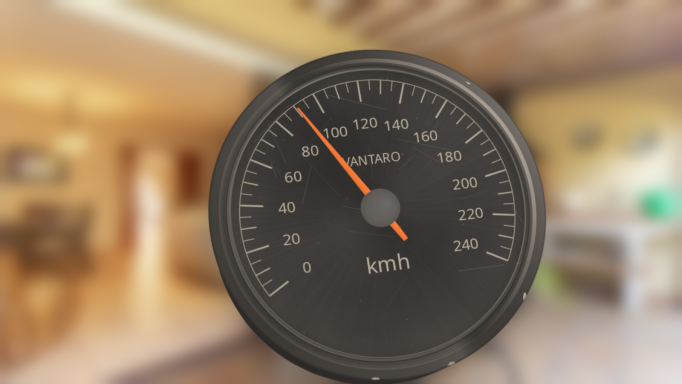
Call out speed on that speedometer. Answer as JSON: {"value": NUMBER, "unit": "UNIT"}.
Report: {"value": 90, "unit": "km/h"}
